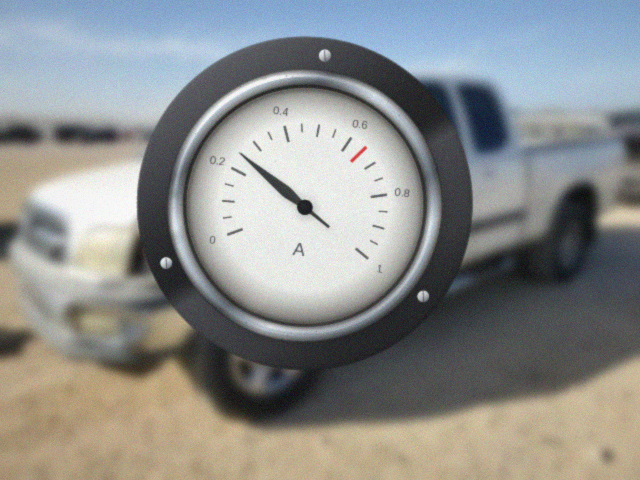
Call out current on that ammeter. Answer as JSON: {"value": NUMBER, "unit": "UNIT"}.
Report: {"value": 0.25, "unit": "A"}
